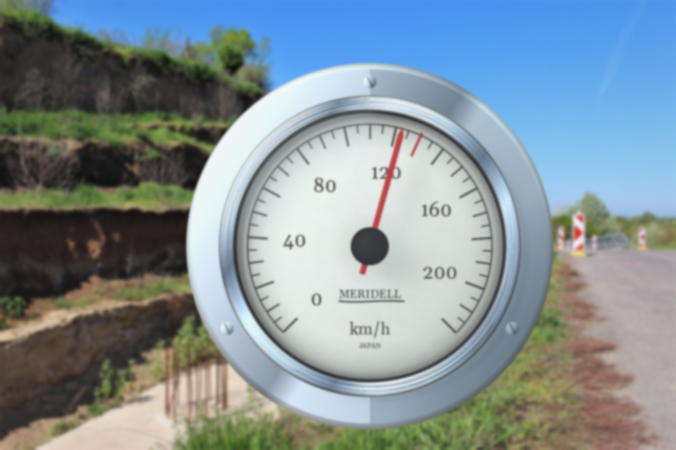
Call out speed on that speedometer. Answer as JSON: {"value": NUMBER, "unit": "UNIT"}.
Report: {"value": 122.5, "unit": "km/h"}
